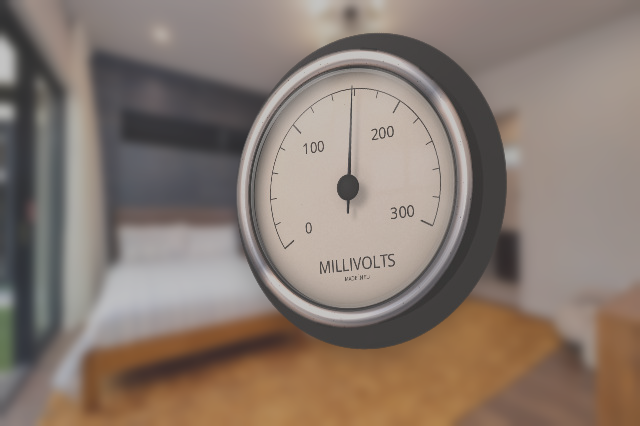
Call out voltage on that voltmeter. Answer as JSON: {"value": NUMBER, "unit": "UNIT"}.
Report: {"value": 160, "unit": "mV"}
